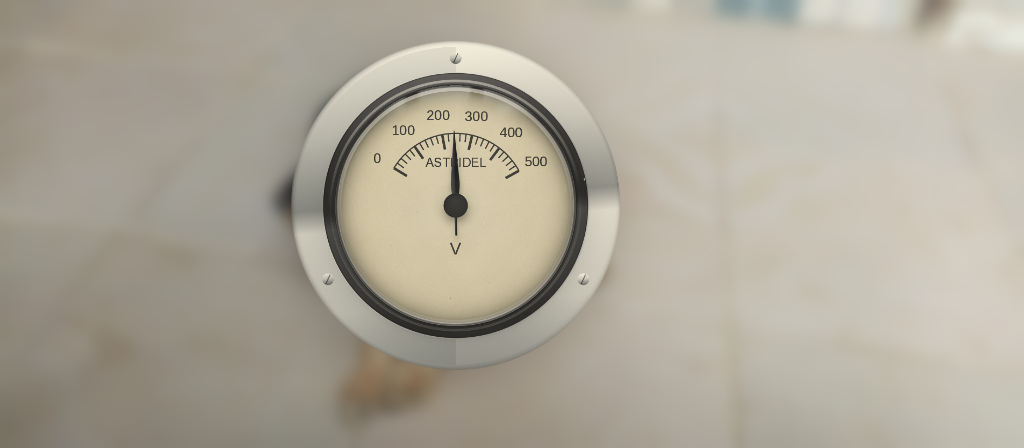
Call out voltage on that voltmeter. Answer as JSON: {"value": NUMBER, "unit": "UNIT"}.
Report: {"value": 240, "unit": "V"}
